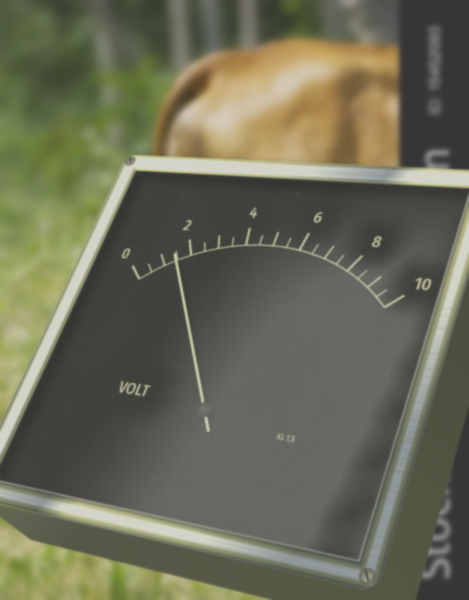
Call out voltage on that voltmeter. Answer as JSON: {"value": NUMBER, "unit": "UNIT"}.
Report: {"value": 1.5, "unit": "V"}
